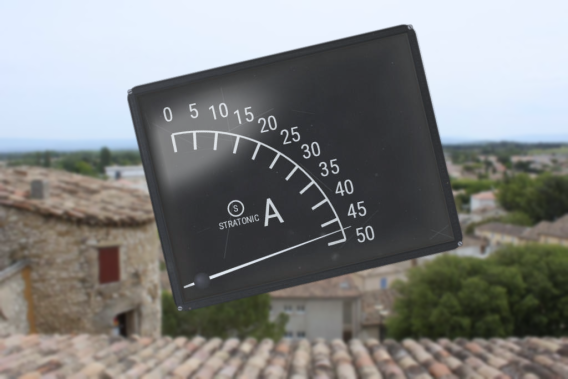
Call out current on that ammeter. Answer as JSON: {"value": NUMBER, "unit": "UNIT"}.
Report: {"value": 47.5, "unit": "A"}
